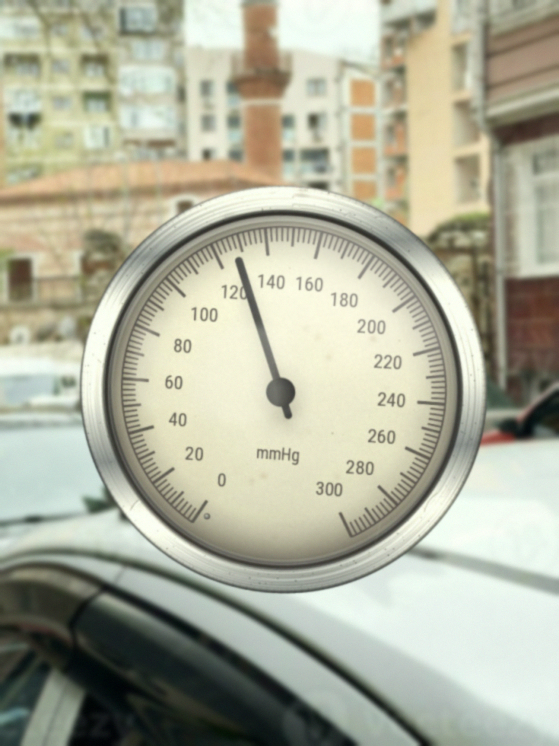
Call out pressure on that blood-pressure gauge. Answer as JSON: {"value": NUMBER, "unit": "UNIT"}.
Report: {"value": 128, "unit": "mmHg"}
